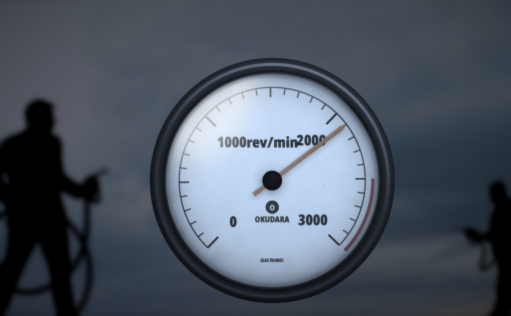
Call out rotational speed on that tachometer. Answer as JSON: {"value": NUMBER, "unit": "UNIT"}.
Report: {"value": 2100, "unit": "rpm"}
